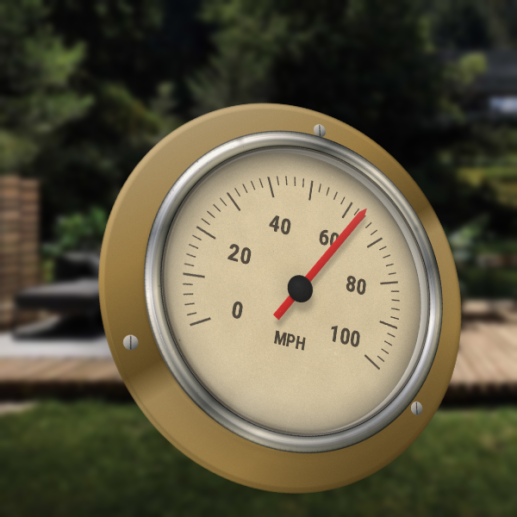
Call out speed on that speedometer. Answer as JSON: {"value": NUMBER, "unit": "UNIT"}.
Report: {"value": 63, "unit": "mph"}
